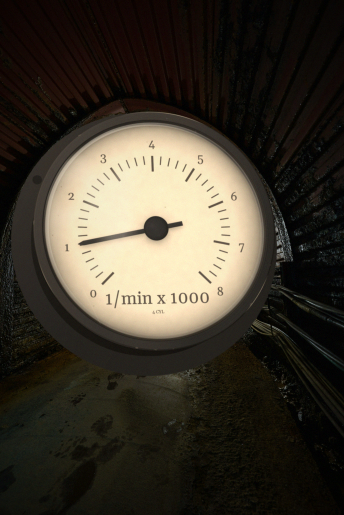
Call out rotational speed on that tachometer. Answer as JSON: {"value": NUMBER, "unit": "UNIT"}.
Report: {"value": 1000, "unit": "rpm"}
